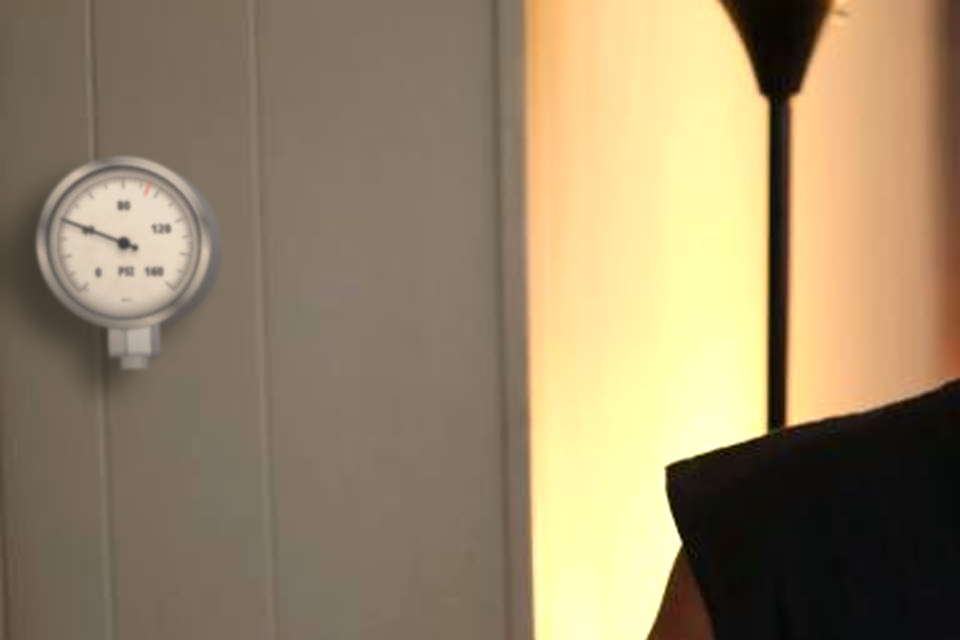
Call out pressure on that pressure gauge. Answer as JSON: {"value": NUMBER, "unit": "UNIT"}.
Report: {"value": 40, "unit": "psi"}
